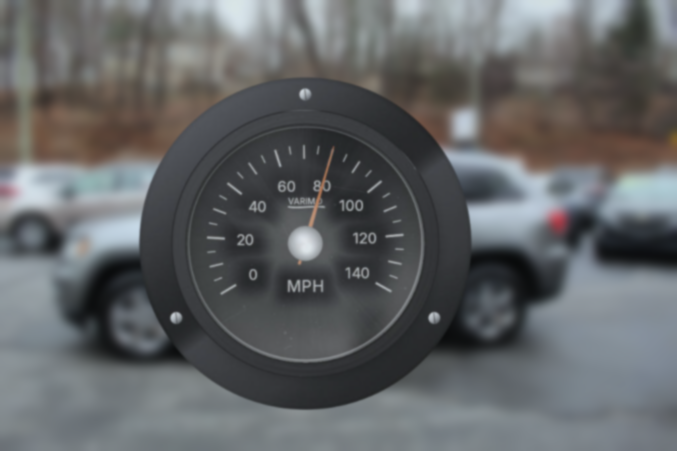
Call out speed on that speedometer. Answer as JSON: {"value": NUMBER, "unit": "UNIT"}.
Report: {"value": 80, "unit": "mph"}
